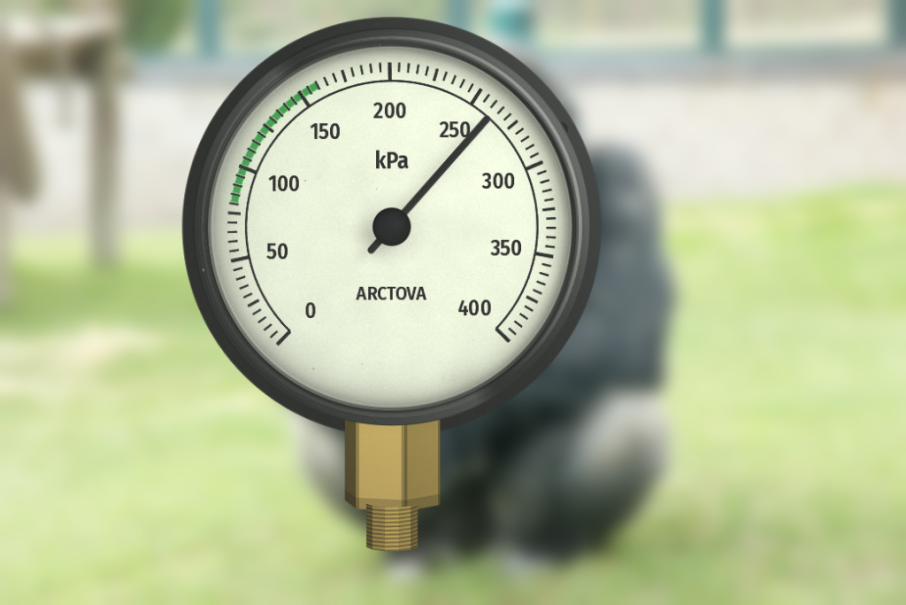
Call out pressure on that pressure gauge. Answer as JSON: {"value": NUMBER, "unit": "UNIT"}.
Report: {"value": 262.5, "unit": "kPa"}
